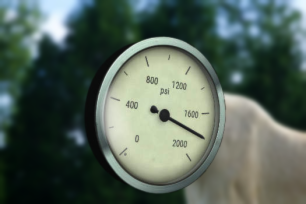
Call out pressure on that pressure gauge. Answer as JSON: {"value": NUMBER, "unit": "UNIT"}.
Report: {"value": 1800, "unit": "psi"}
